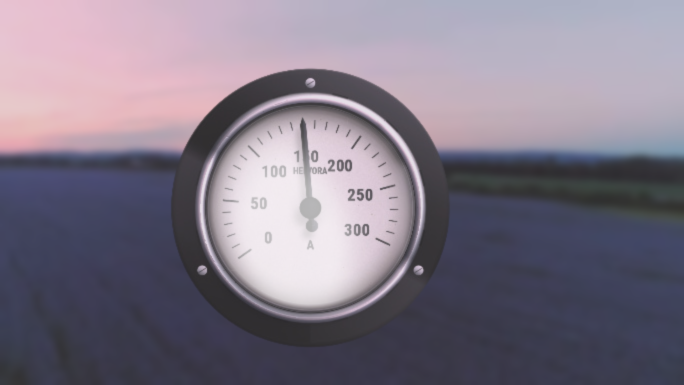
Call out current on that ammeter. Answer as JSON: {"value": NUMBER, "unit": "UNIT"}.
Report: {"value": 150, "unit": "A"}
